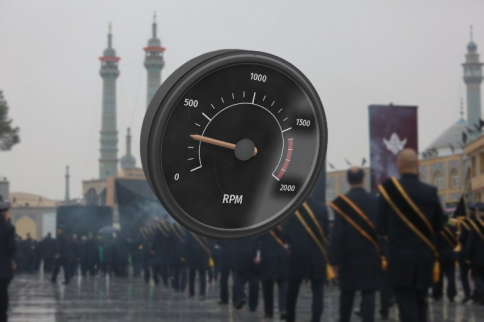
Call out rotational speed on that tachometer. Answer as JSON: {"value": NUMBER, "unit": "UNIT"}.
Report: {"value": 300, "unit": "rpm"}
